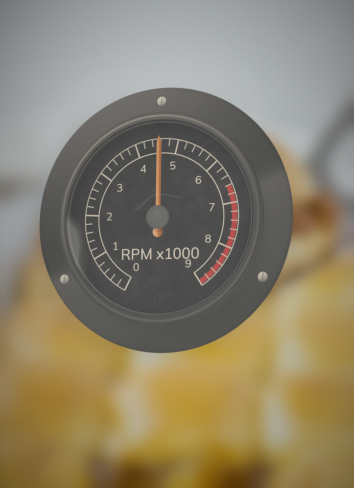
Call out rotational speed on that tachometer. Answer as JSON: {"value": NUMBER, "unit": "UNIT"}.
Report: {"value": 4600, "unit": "rpm"}
